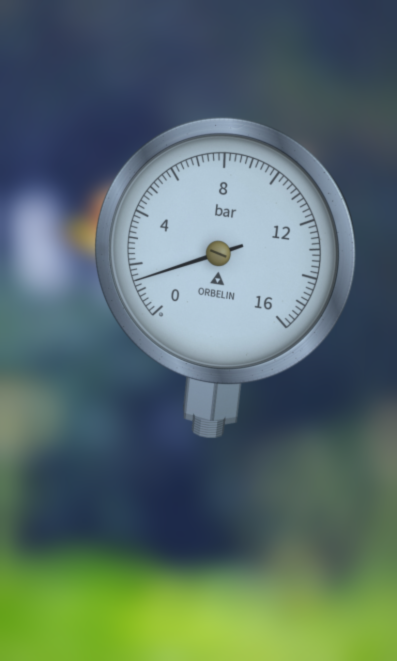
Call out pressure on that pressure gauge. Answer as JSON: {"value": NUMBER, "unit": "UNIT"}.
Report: {"value": 1.4, "unit": "bar"}
